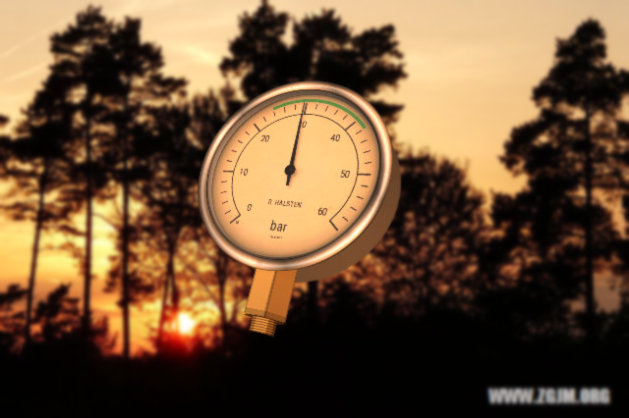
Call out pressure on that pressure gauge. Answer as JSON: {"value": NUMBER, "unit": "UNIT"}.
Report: {"value": 30, "unit": "bar"}
